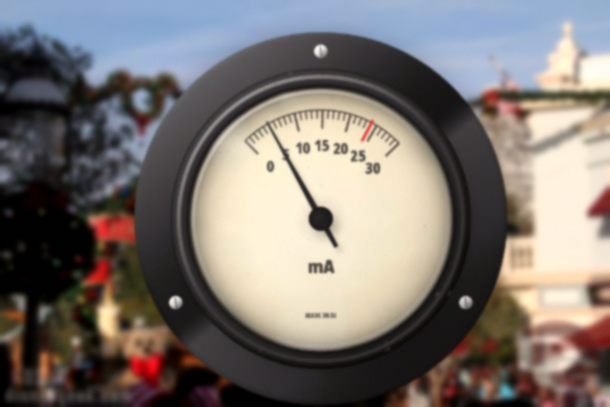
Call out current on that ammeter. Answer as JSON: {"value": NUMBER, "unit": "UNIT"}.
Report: {"value": 5, "unit": "mA"}
